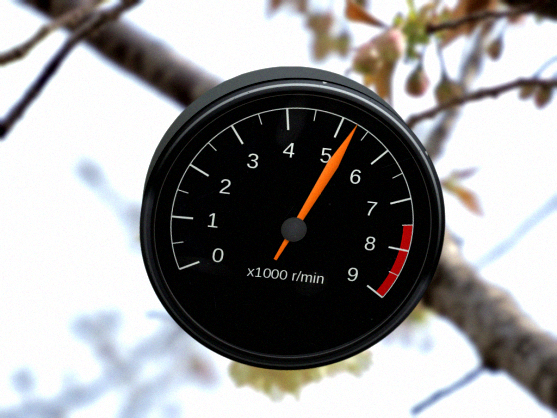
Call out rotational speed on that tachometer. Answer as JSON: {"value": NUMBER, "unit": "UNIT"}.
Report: {"value": 5250, "unit": "rpm"}
